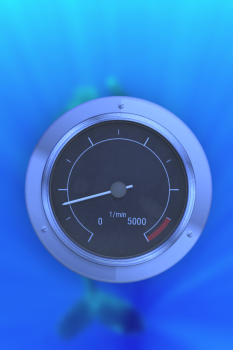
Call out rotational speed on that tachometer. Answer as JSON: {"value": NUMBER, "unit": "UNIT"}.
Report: {"value": 750, "unit": "rpm"}
